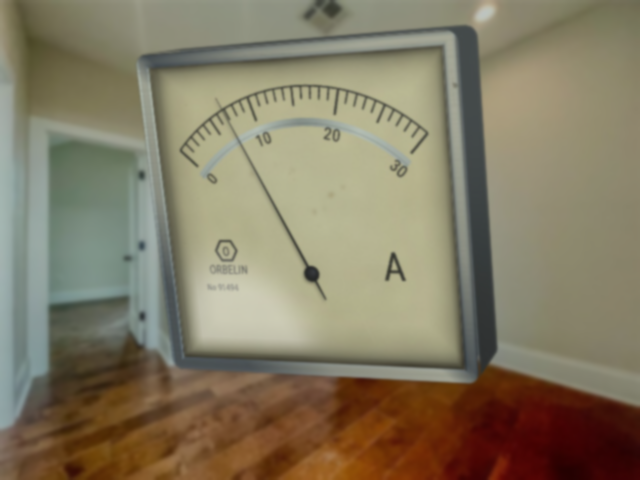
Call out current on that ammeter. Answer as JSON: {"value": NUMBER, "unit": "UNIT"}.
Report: {"value": 7, "unit": "A"}
